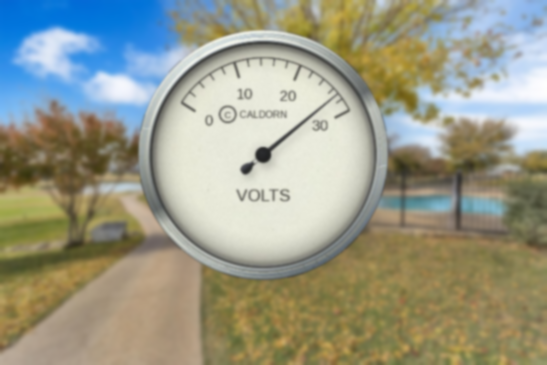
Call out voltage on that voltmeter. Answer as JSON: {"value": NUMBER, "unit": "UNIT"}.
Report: {"value": 27, "unit": "V"}
